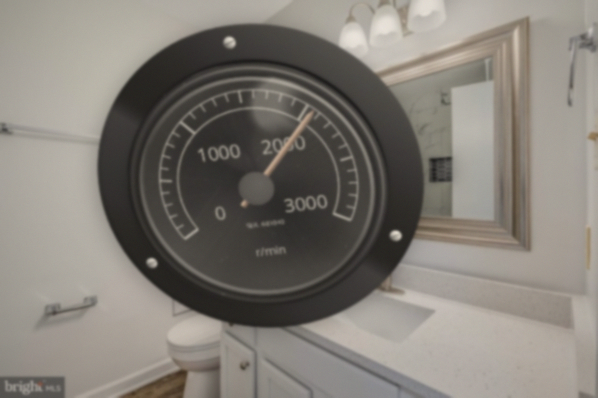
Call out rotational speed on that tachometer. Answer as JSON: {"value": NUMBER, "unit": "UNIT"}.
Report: {"value": 2050, "unit": "rpm"}
